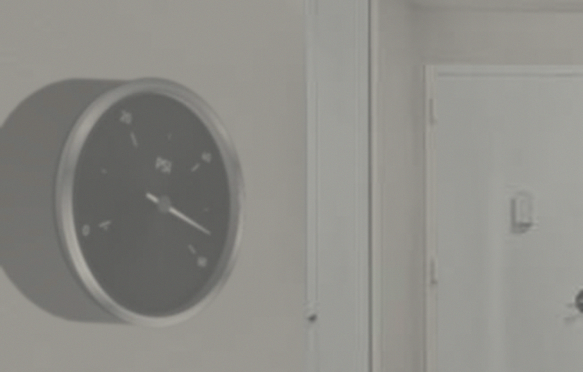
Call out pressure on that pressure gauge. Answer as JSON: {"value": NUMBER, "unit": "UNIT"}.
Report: {"value": 55, "unit": "psi"}
